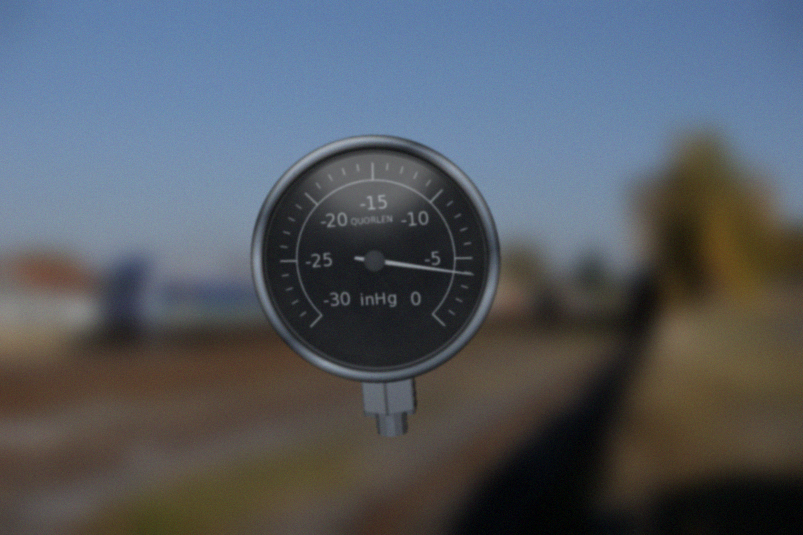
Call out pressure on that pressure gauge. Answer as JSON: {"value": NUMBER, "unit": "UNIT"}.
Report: {"value": -4, "unit": "inHg"}
